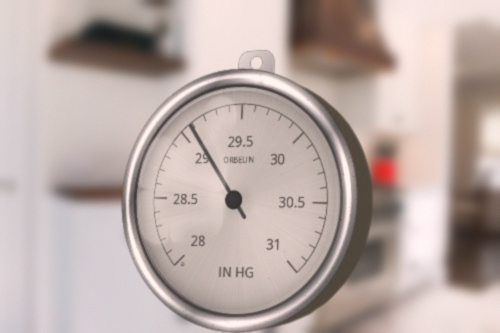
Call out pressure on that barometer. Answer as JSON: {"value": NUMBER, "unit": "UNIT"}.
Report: {"value": 29.1, "unit": "inHg"}
